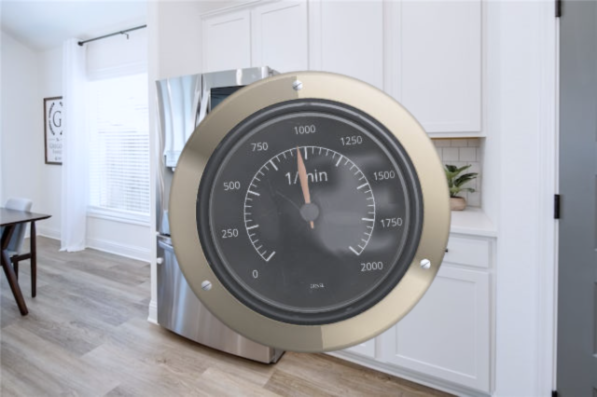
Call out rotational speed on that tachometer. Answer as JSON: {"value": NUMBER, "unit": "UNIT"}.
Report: {"value": 950, "unit": "rpm"}
